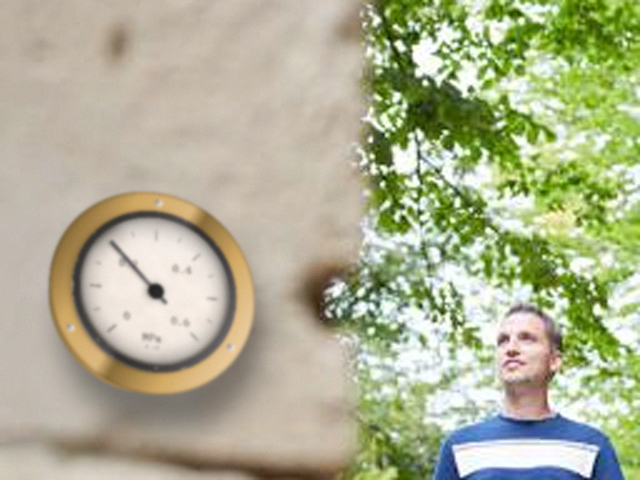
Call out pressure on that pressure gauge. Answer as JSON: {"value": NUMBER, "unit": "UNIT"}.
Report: {"value": 0.2, "unit": "MPa"}
